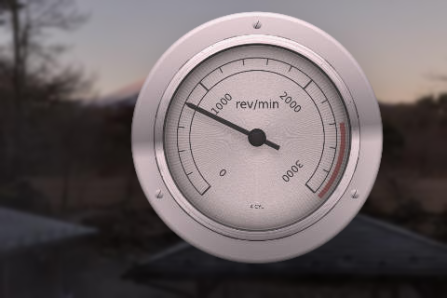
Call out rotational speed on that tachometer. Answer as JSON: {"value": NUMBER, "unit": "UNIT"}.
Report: {"value": 800, "unit": "rpm"}
